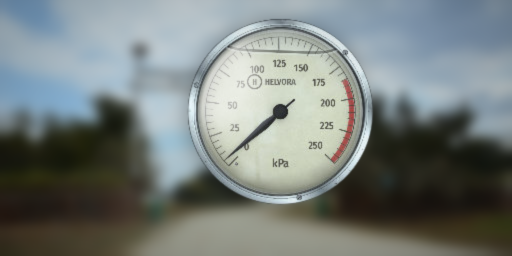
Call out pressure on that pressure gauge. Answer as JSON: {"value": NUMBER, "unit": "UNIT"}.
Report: {"value": 5, "unit": "kPa"}
